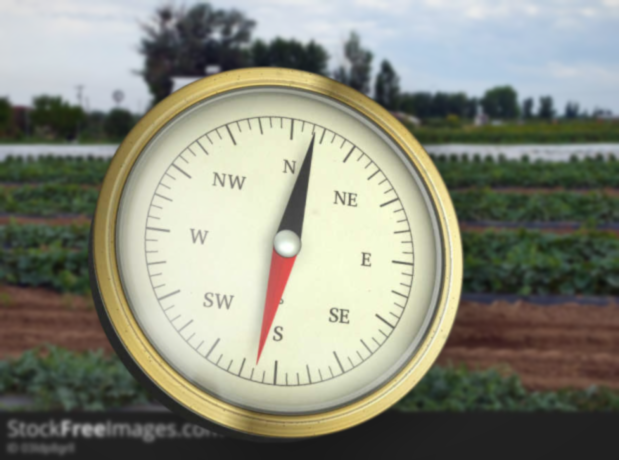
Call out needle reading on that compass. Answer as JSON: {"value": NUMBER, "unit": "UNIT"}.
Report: {"value": 190, "unit": "°"}
